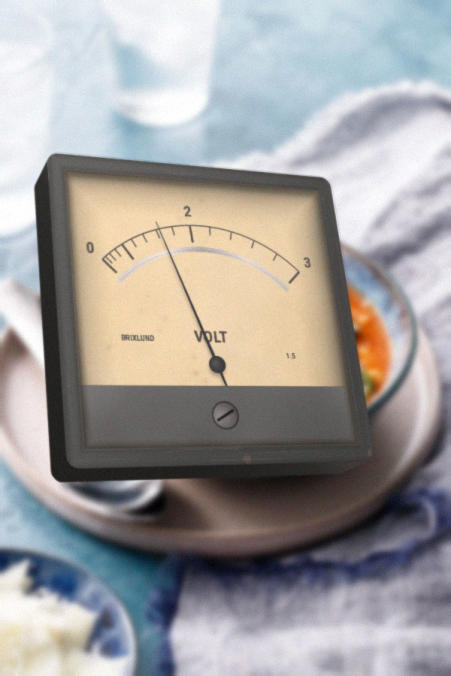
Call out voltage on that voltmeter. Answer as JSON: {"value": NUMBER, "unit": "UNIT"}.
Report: {"value": 1.6, "unit": "V"}
